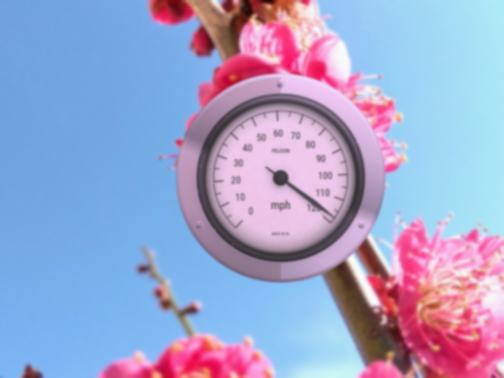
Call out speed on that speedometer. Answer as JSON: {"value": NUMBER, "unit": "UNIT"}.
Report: {"value": 117.5, "unit": "mph"}
